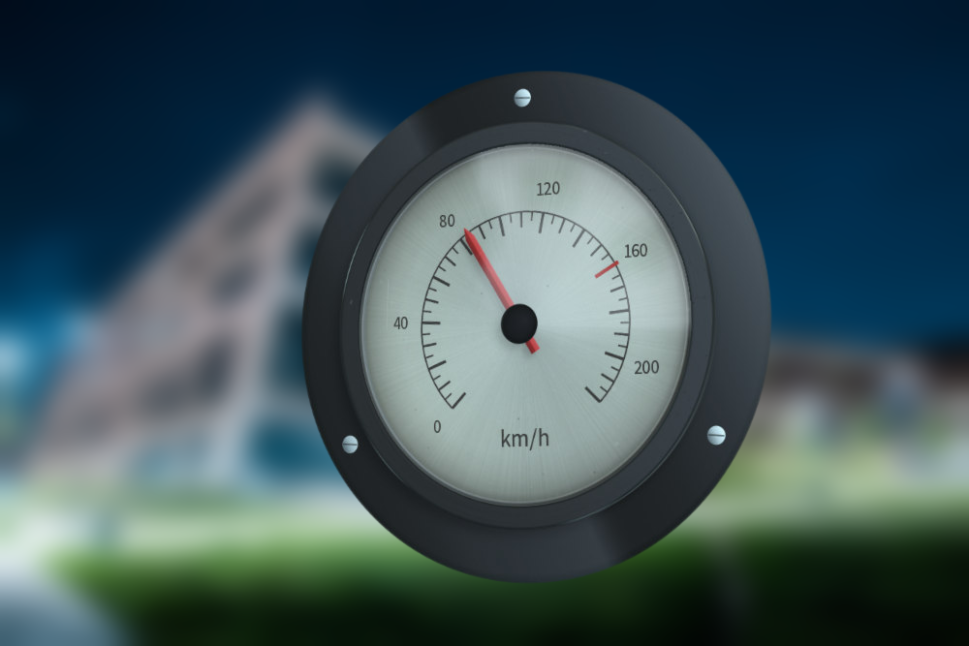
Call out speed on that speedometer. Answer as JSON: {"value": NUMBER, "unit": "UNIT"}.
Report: {"value": 85, "unit": "km/h"}
